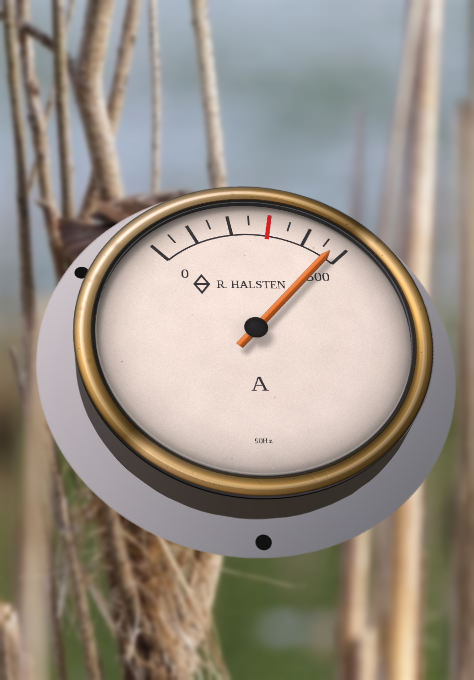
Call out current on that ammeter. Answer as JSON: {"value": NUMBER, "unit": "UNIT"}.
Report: {"value": 475, "unit": "A"}
